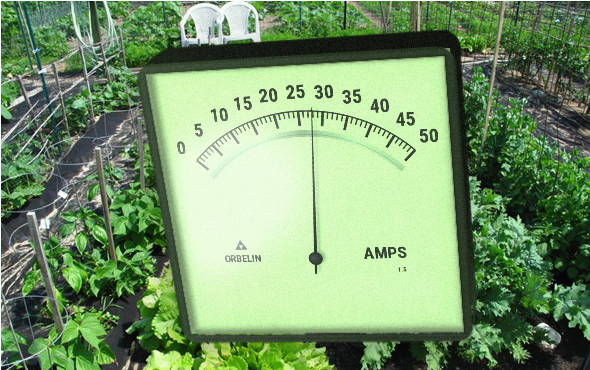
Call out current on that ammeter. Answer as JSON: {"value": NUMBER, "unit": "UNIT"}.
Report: {"value": 28, "unit": "A"}
